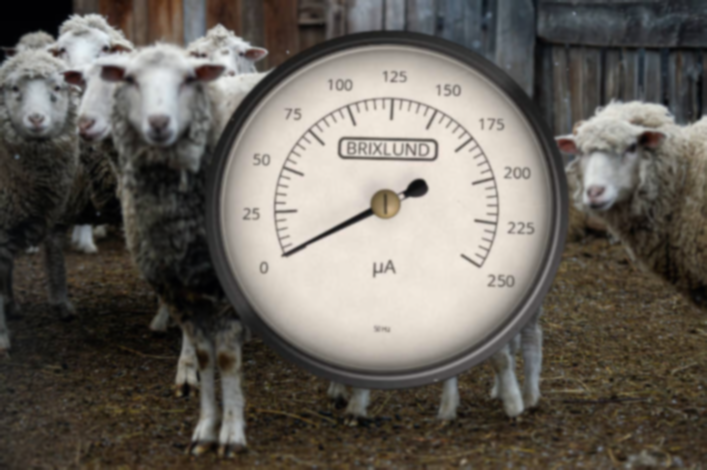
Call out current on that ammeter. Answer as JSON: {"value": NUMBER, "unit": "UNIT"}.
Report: {"value": 0, "unit": "µA"}
